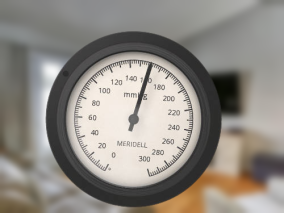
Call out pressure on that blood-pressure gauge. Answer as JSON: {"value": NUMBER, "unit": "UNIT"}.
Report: {"value": 160, "unit": "mmHg"}
